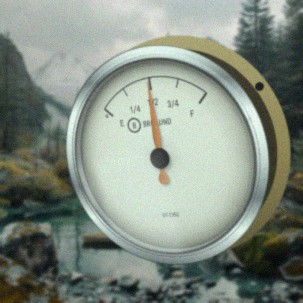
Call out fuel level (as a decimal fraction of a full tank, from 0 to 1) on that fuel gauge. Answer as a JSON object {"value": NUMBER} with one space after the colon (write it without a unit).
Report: {"value": 0.5}
